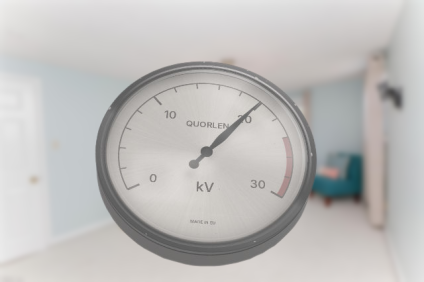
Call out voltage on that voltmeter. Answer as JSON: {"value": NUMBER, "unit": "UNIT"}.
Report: {"value": 20, "unit": "kV"}
